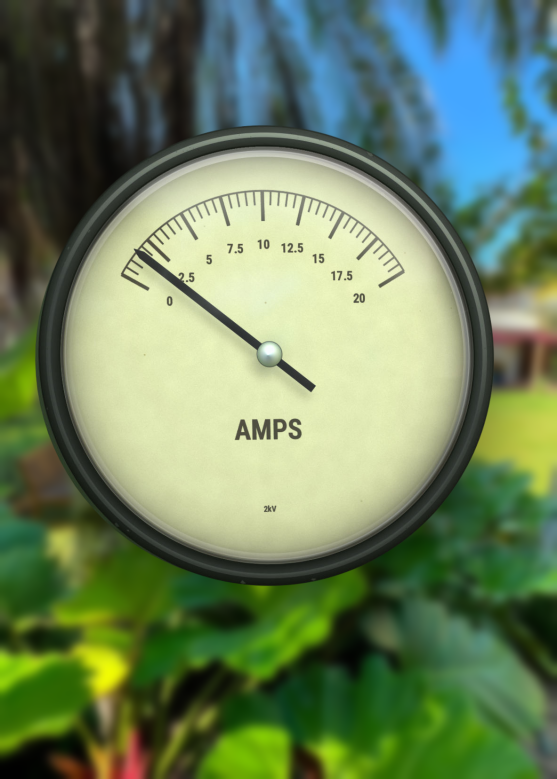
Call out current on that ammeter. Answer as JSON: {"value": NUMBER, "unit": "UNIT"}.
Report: {"value": 1.5, "unit": "A"}
